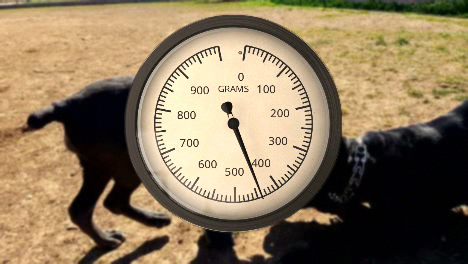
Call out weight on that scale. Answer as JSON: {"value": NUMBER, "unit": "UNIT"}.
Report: {"value": 440, "unit": "g"}
